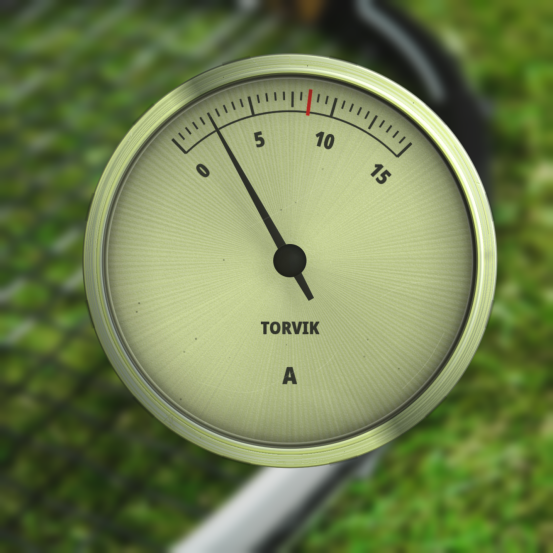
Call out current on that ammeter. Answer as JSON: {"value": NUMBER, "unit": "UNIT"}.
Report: {"value": 2.5, "unit": "A"}
